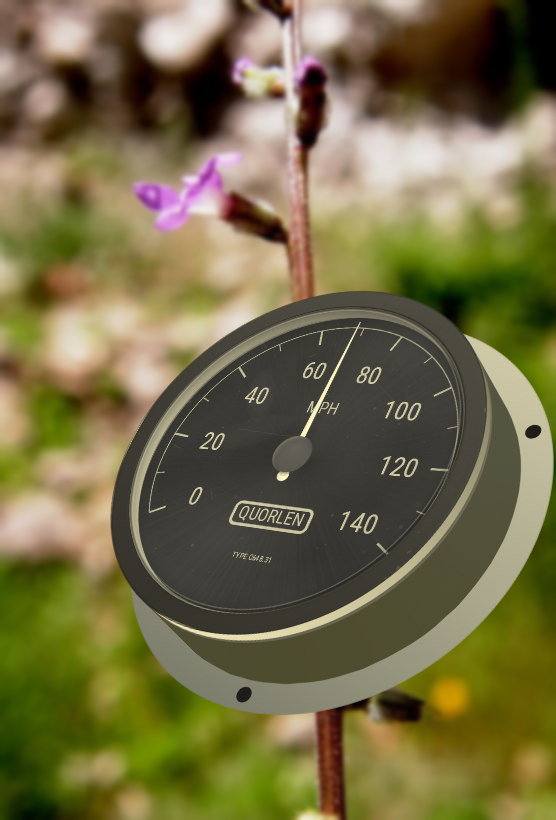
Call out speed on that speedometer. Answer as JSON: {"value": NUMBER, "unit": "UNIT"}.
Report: {"value": 70, "unit": "mph"}
